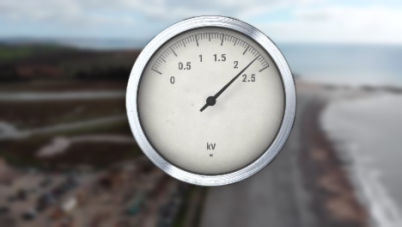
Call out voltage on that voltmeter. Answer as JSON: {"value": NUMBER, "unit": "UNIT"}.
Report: {"value": 2.25, "unit": "kV"}
